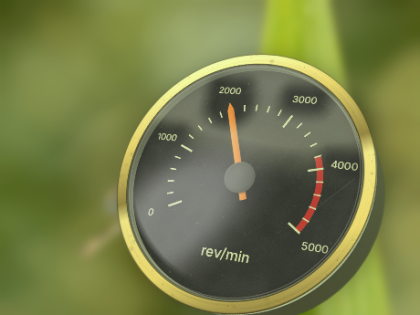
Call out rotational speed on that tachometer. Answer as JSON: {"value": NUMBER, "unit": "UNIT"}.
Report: {"value": 2000, "unit": "rpm"}
